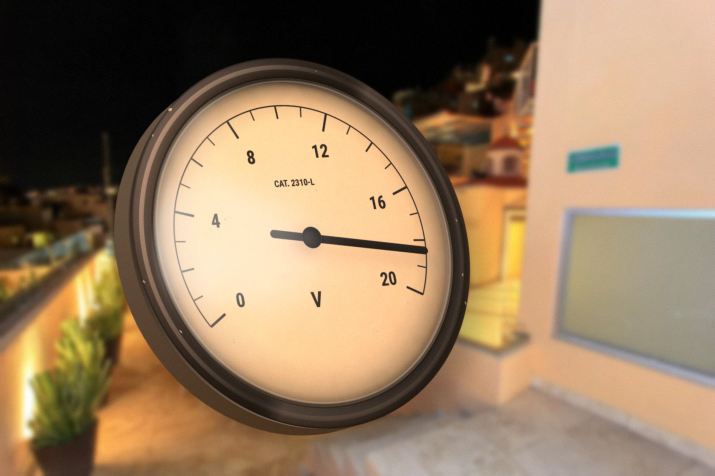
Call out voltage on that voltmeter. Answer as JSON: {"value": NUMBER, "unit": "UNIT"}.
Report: {"value": 18.5, "unit": "V"}
